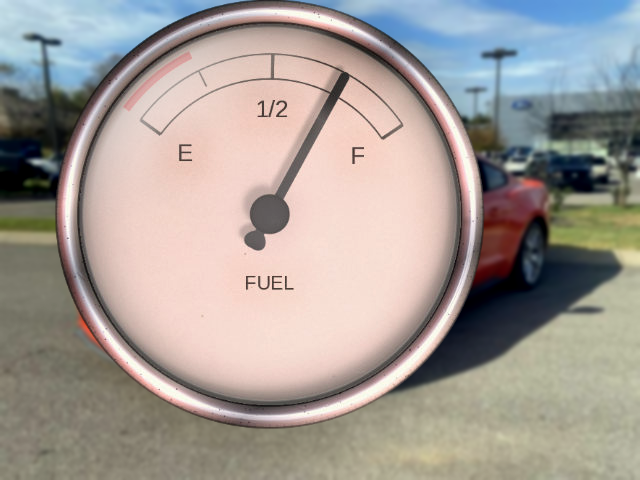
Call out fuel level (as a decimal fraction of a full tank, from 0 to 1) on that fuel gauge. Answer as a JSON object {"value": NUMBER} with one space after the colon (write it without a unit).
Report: {"value": 0.75}
